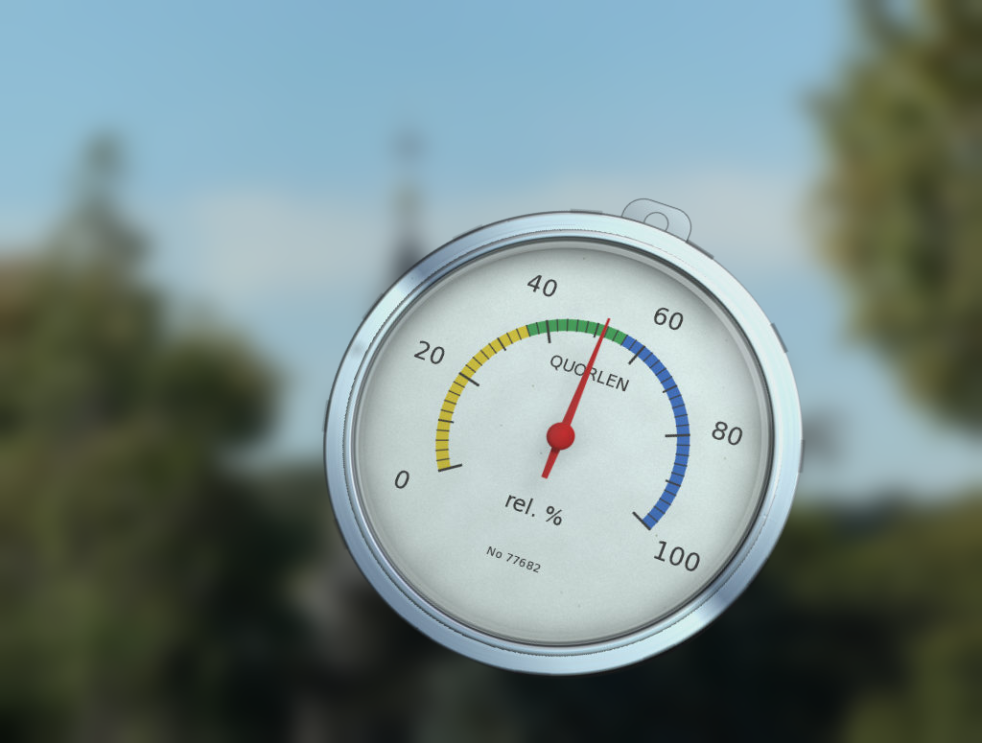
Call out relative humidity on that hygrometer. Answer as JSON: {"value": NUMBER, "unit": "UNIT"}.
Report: {"value": 52, "unit": "%"}
